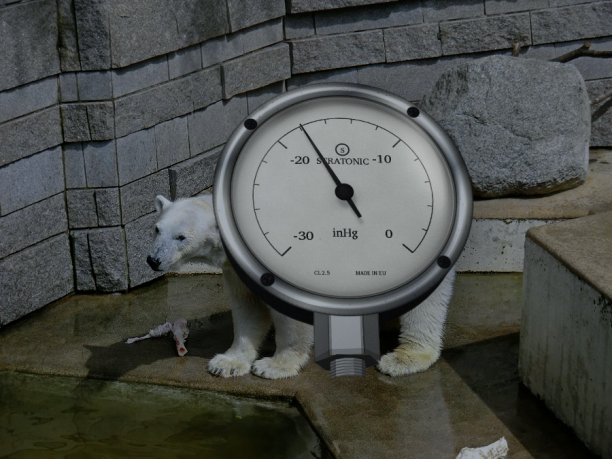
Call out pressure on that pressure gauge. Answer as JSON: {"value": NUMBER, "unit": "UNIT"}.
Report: {"value": -18, "unit": "inHg"}
